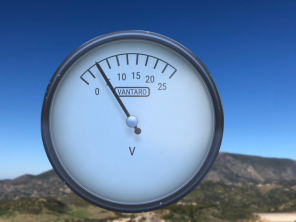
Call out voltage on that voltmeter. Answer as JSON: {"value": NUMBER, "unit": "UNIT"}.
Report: {"value": 5, "unit": "V"}
